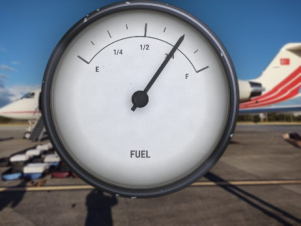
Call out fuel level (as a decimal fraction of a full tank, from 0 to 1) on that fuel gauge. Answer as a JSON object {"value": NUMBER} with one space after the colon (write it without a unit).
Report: {"value": 0.75}
